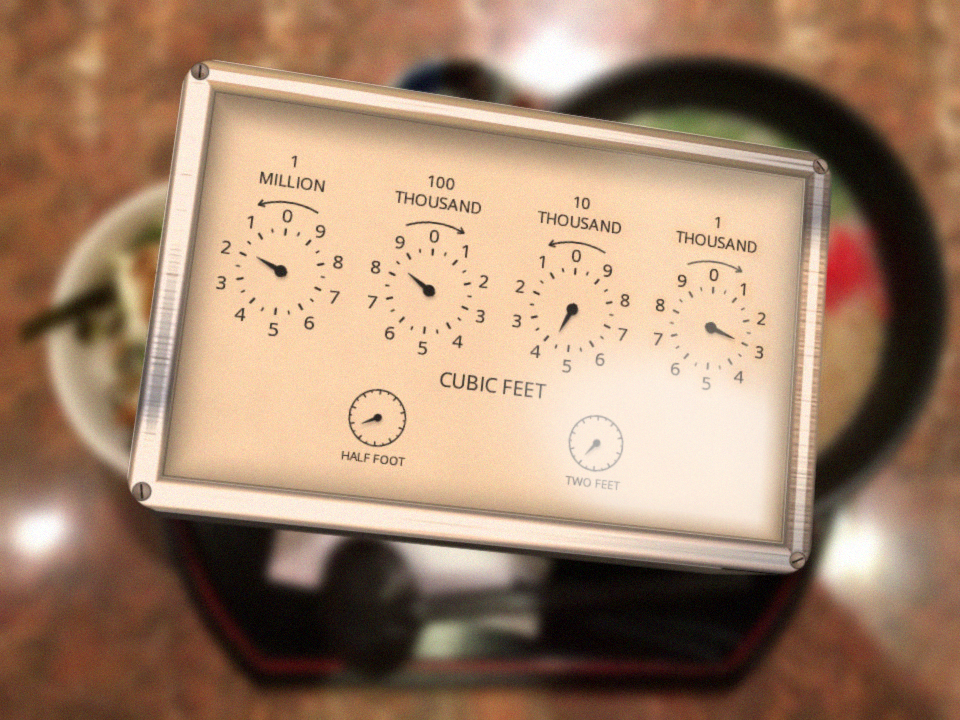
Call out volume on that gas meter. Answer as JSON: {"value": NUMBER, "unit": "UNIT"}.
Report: {"value": 184300, "unit": "ft³"}
